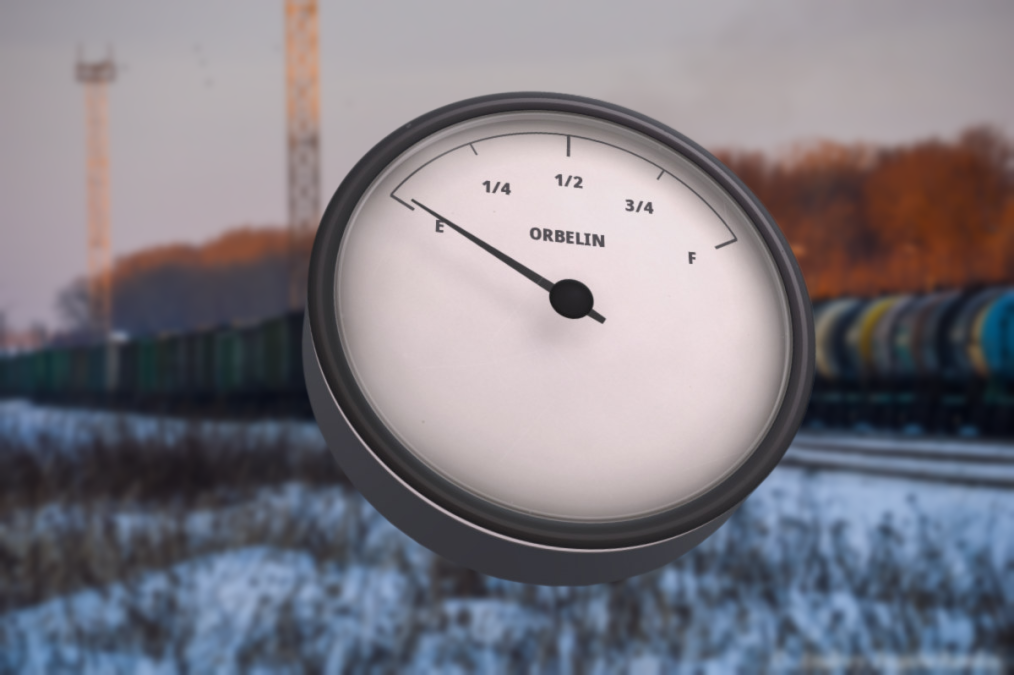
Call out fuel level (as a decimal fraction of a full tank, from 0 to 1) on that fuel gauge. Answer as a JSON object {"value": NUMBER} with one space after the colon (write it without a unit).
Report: {"value": 0}
